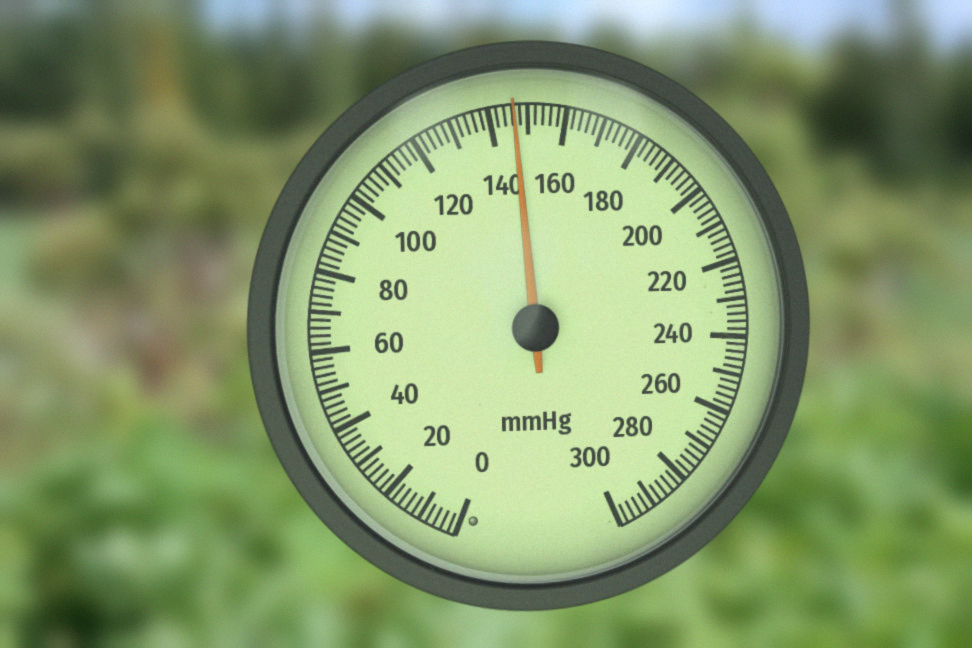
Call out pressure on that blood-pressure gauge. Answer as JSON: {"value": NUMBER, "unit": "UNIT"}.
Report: {"value": 146, "unit": "mmHg"}
